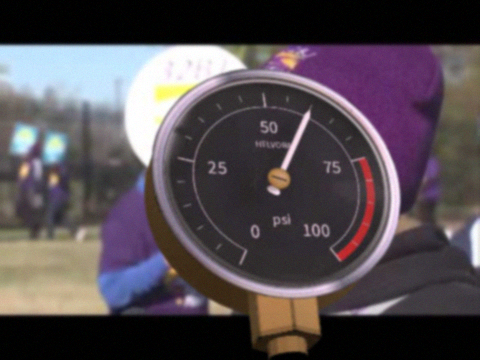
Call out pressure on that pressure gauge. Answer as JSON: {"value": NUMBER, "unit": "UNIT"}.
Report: {"value": 60, "unit": "psi"}
